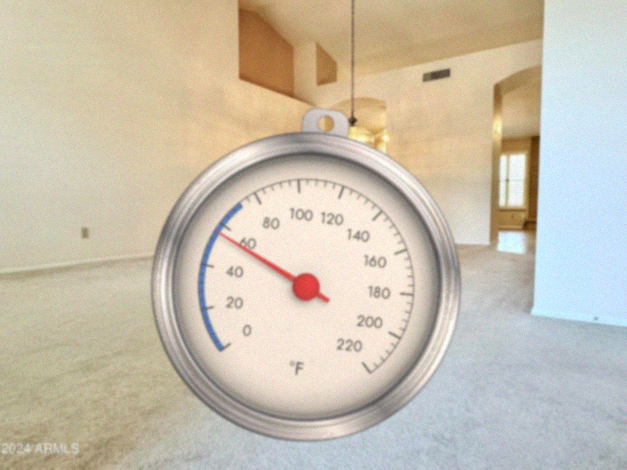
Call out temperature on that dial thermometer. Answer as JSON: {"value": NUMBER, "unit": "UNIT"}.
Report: {"value": 56, "unit": "°F"}
